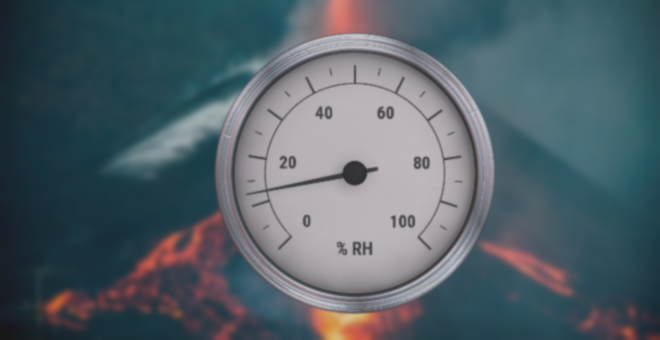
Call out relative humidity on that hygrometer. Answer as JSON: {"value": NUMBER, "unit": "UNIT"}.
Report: {"value": 12.5, "unit": "%"}
